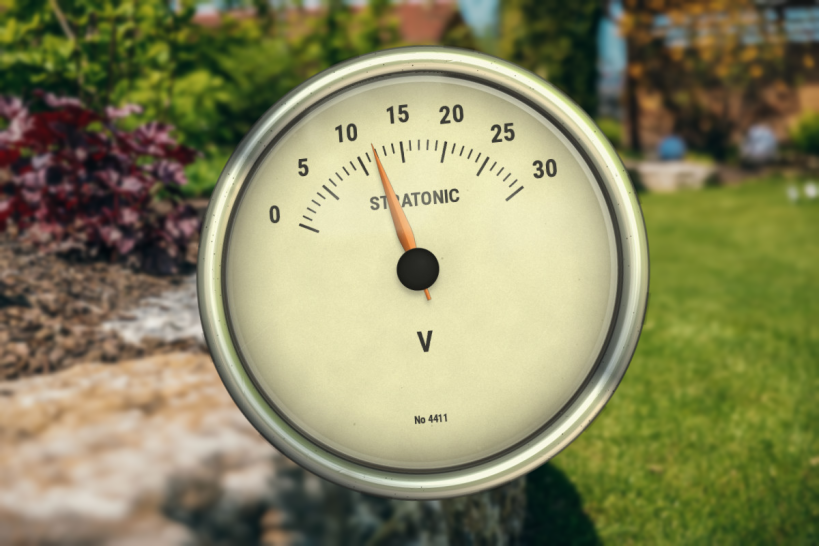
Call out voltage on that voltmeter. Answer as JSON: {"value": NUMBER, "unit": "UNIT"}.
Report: {"value": 12, "unit": "V"}
